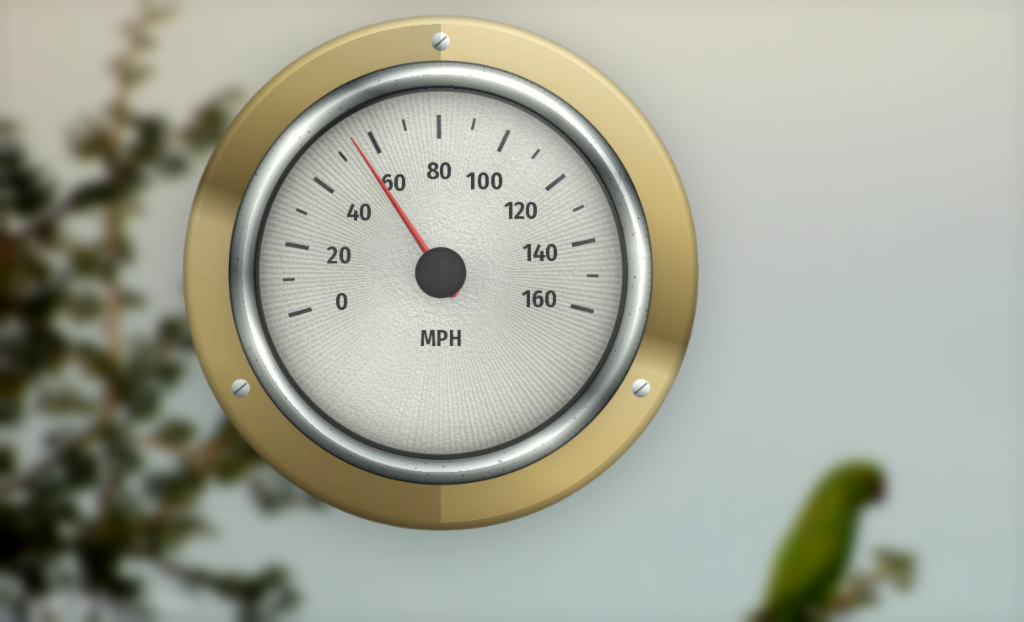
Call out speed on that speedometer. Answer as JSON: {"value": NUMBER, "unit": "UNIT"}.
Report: {"value": 55, "unit": "mph"}
